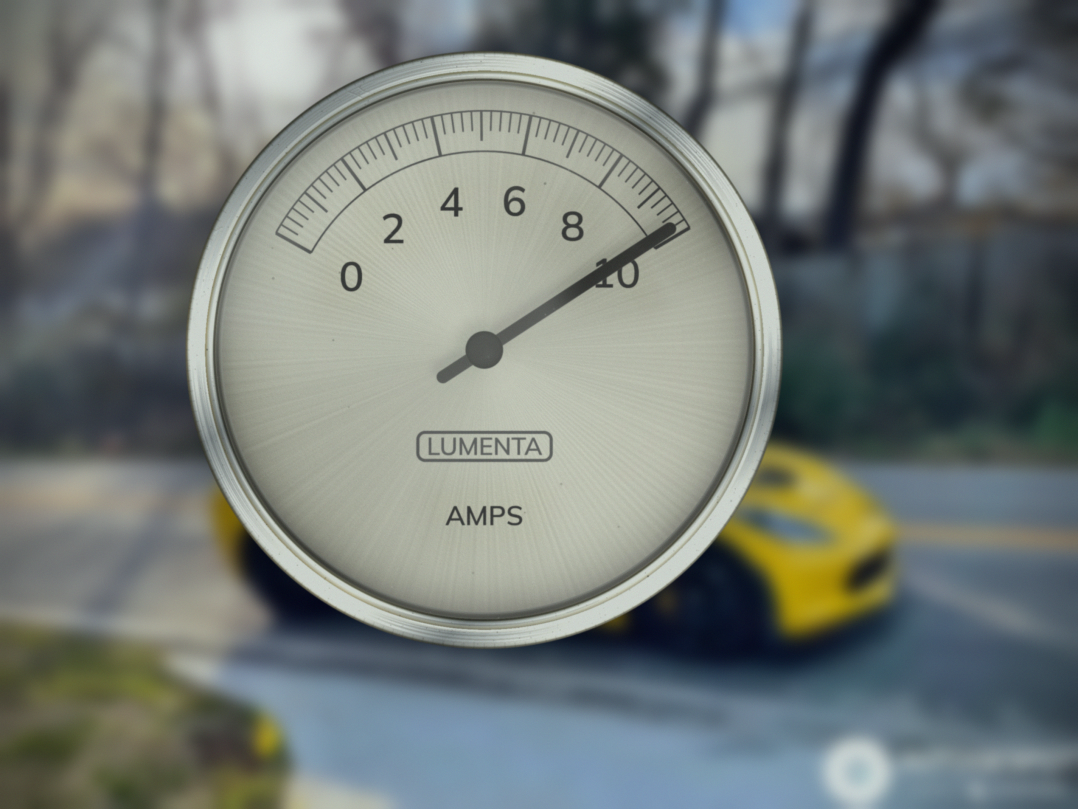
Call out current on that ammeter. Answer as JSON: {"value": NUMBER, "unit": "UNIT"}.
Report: {"value": 9.8, "unit": "A"}
